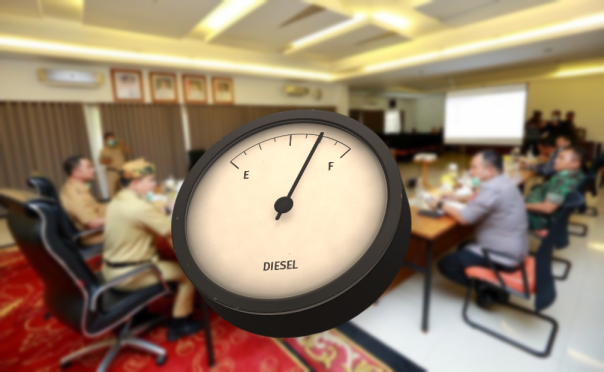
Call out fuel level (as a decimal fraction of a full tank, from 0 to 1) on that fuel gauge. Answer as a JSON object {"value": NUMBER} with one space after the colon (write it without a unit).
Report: {"value": 0.75}
